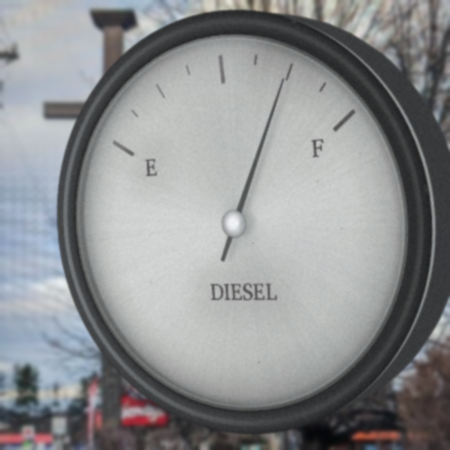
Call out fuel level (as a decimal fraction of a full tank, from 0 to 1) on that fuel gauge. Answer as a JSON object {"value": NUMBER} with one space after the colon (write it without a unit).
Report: {"value": 0.75}
